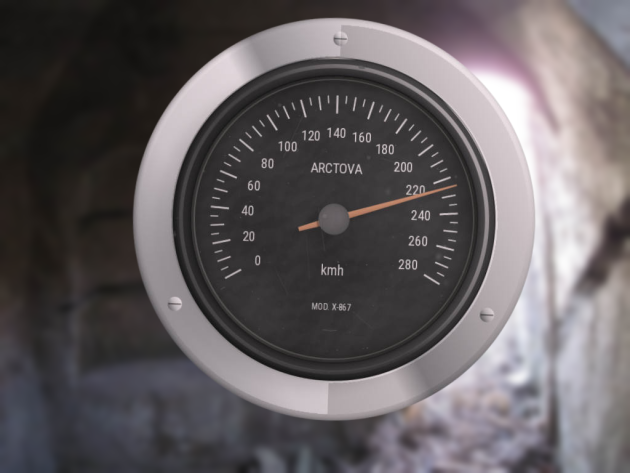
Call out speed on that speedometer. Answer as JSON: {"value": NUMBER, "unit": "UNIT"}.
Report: {"value": 225, "unit": "km/h"}
